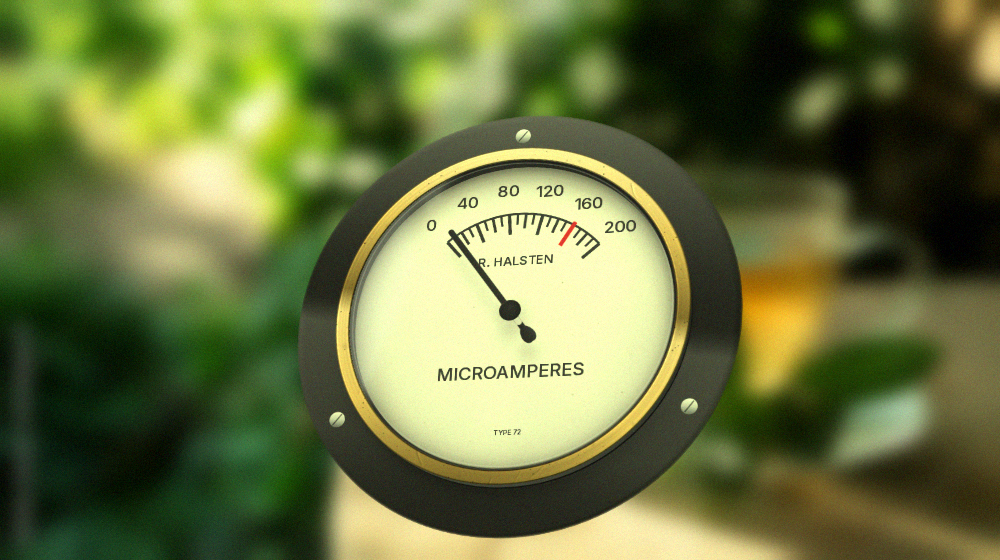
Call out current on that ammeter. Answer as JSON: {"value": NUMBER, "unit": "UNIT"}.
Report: {"value": 10, "unit": "µA"}
